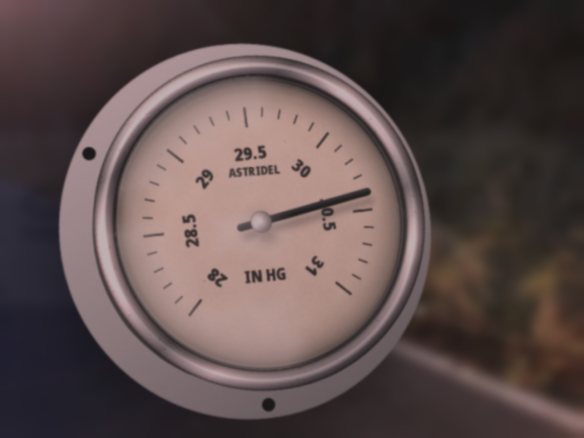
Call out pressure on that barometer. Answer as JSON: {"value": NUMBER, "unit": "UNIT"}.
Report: {"value": 30.4, "unit": "inHg"}
